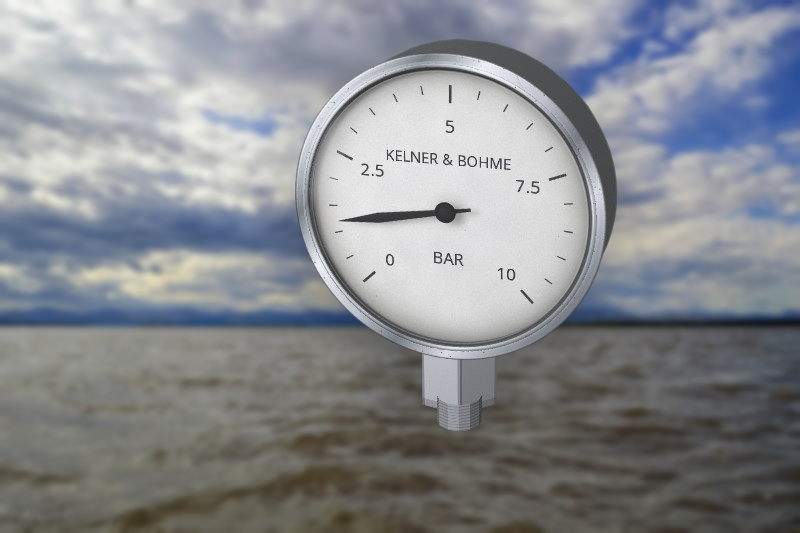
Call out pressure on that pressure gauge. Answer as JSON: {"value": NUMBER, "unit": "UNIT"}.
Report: {"value": 1.25, "unit": "bar"}
